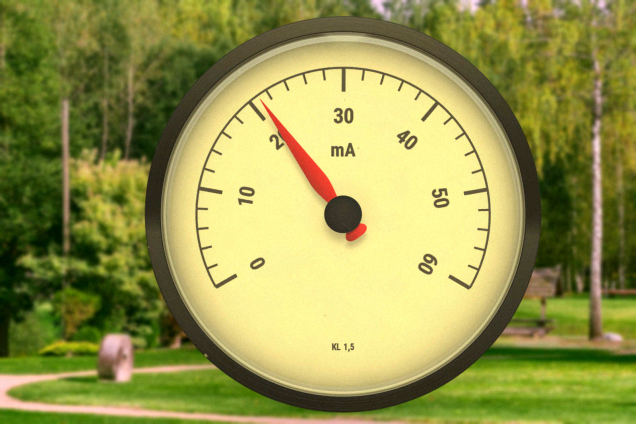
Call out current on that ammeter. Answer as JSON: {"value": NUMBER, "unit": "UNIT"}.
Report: {"value": 21, "unit": "mA"}
